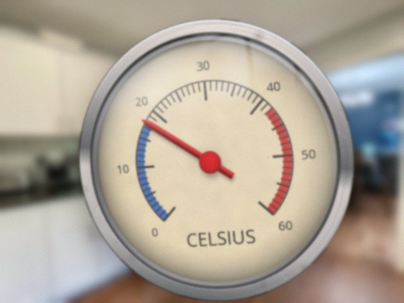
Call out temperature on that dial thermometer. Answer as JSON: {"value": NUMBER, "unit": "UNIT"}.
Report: {"value": 18, "unit": "°C"}
